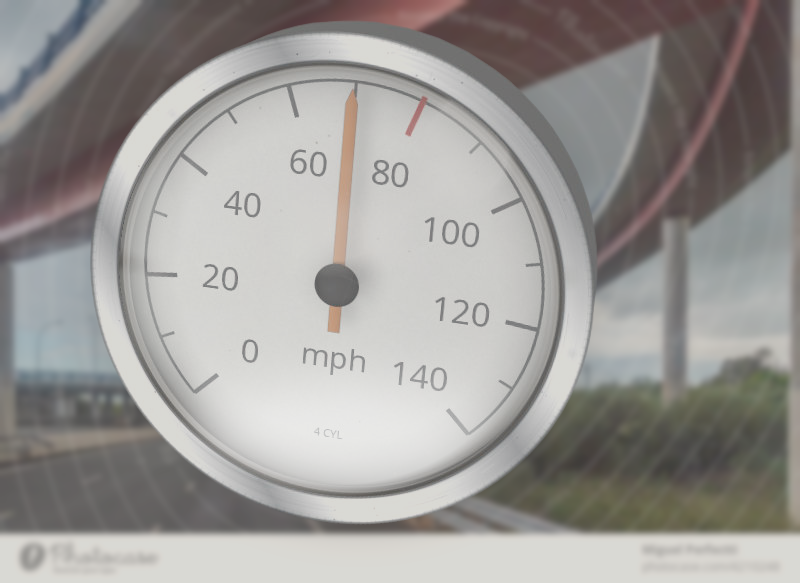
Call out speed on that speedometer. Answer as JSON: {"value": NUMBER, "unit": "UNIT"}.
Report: {"value": 70, "unit": "mph"}
